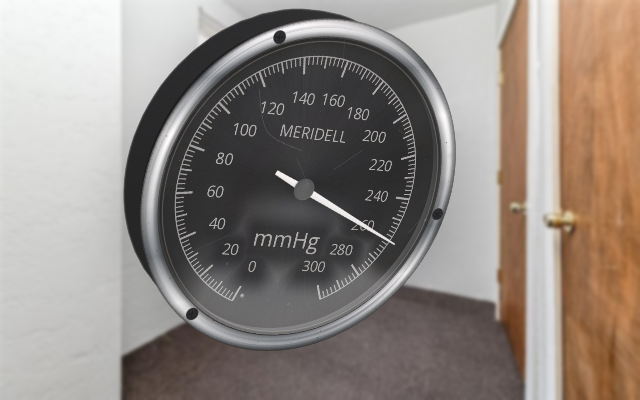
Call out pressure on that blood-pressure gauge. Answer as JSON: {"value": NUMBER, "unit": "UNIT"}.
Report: {"value": 260, "unit": "mmHg"}
